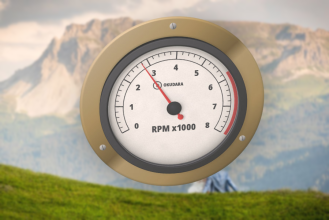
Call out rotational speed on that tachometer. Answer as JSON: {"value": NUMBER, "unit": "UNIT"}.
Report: {"value": 2800, "unit": "rpm"}
